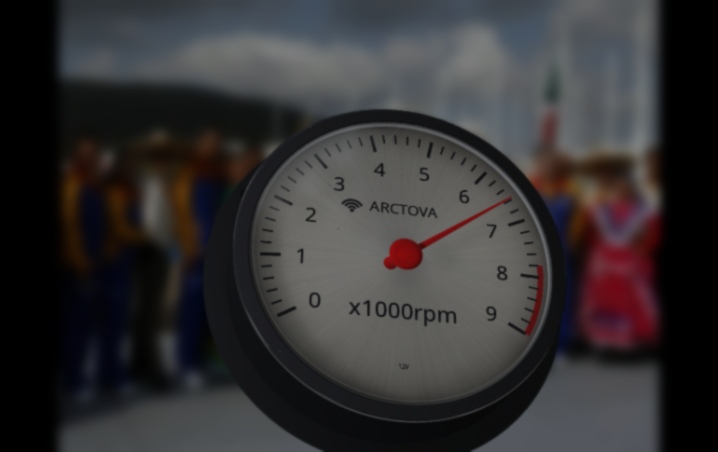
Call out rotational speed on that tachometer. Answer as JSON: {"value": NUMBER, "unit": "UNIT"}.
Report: {"value": 6600, "unit": "rpm"}
